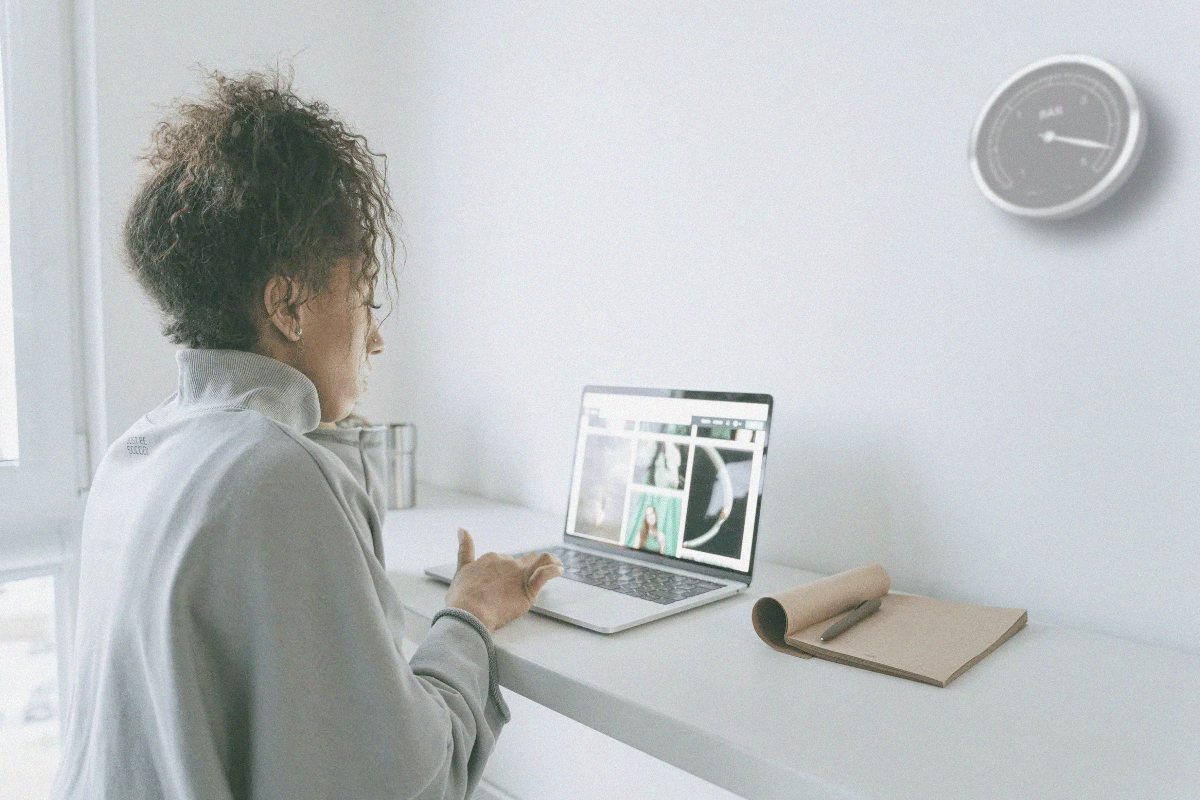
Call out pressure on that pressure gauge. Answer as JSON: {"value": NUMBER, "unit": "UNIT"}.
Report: {"value": 4.5, "unit": "bar"}
